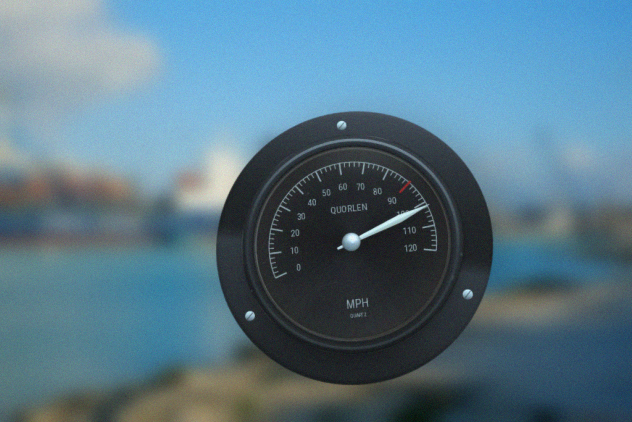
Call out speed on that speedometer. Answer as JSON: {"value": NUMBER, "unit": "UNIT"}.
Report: {"value": 102, "unit": "mph"}
